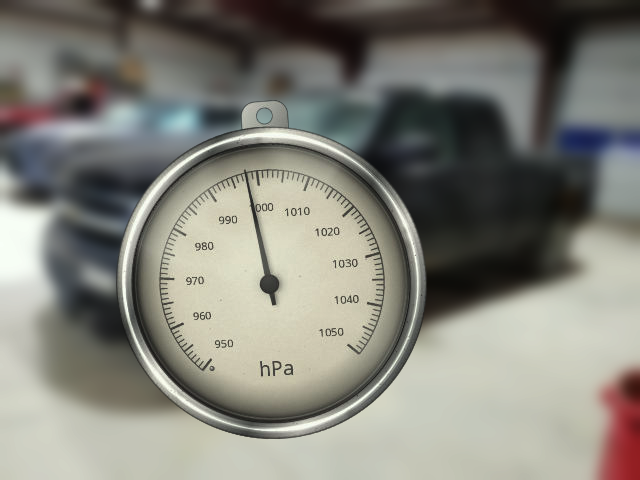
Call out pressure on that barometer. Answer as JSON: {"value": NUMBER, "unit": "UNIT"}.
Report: {"value": 998, "unit": "hPa"}
